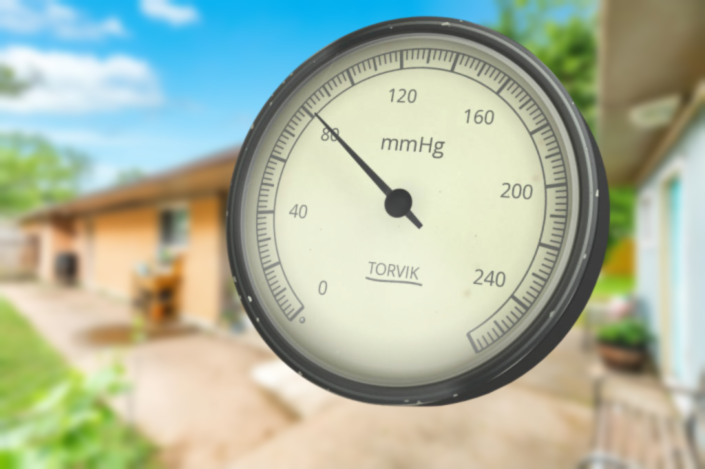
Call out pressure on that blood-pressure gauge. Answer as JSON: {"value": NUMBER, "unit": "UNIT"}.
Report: {"value": 82, "unit": "mmHg"}
